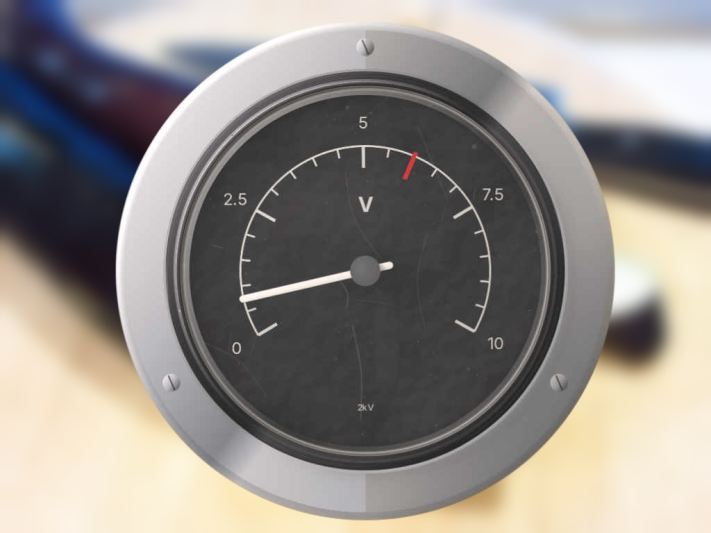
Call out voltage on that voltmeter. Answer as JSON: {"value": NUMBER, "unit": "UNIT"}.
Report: {"value": 0.75, "unit": "V"}
